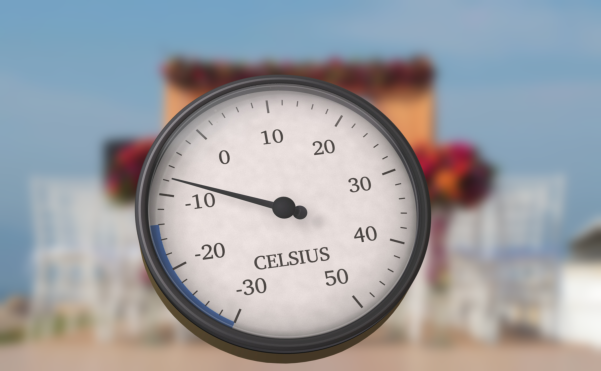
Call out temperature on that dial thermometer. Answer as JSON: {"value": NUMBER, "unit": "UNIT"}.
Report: {"value": -8, "unit": "°C"}
